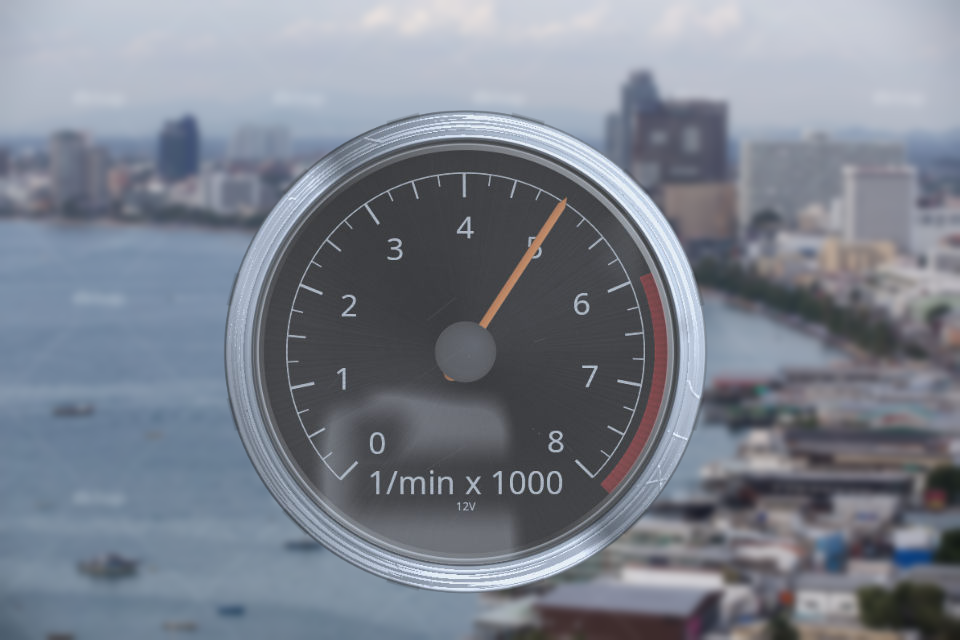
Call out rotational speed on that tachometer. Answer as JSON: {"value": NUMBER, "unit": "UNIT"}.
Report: {"value": 5000, "unit": "rpm"}
